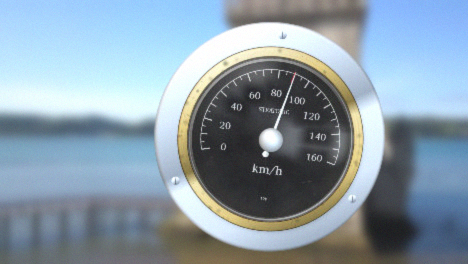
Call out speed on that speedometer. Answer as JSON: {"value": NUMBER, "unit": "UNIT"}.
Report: {"value": 90, "unit": "km/h"}
